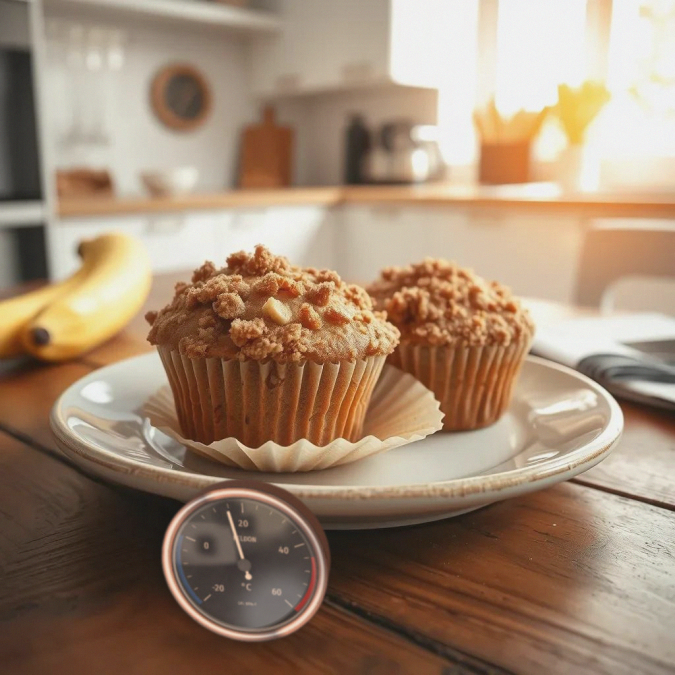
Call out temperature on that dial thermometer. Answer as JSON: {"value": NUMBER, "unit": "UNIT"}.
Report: {"value": 16, "unit": "°C"}
